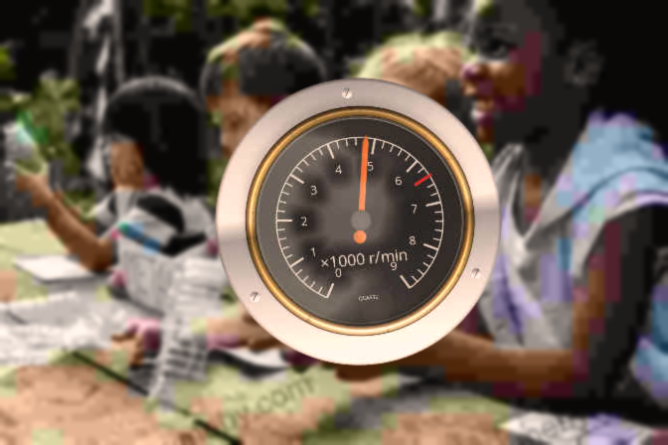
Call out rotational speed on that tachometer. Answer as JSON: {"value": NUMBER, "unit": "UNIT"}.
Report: {"value": 4800, "unit": "rpm"}
